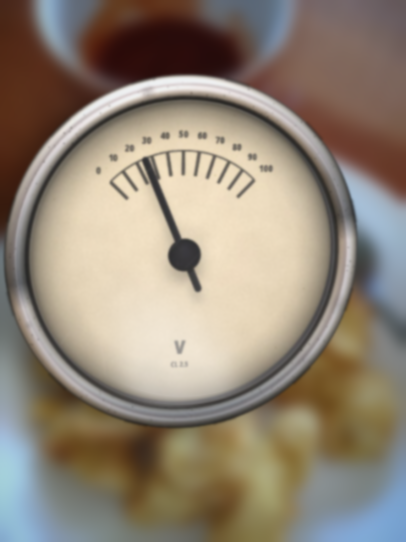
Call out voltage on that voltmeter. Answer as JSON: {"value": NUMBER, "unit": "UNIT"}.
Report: {"value": 25, "unit": "V"}
